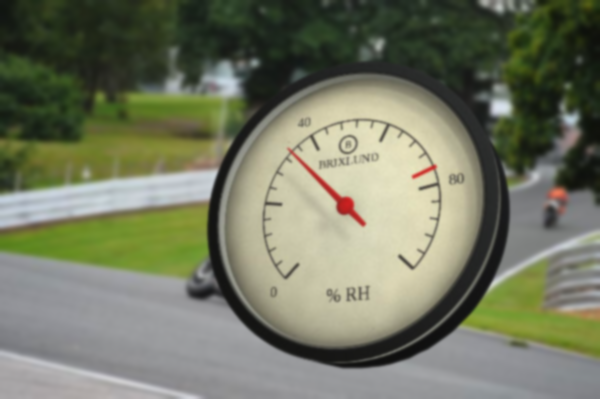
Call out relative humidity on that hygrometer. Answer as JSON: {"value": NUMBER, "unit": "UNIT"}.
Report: {"value": 34, "unit": "%"}
